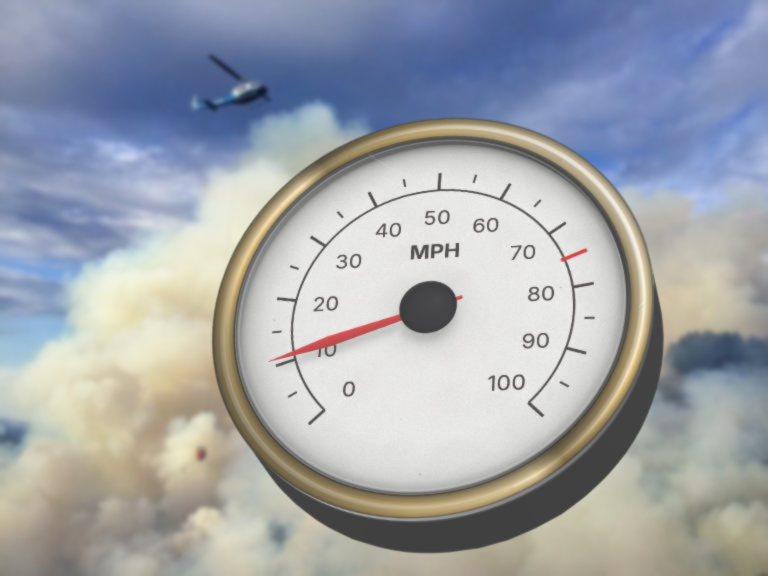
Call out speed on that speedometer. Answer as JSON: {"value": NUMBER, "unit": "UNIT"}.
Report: {"value": 10, "unit": "mph"}
